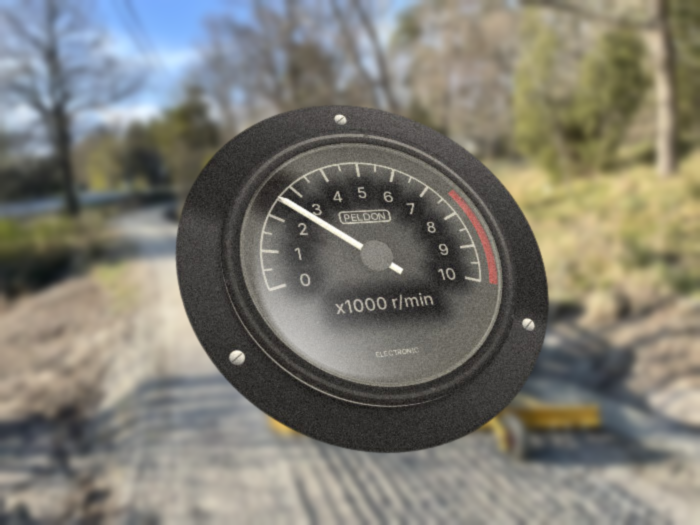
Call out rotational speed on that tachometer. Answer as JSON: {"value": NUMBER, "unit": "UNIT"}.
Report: {"value": 2500, "unit": "rpm"}
